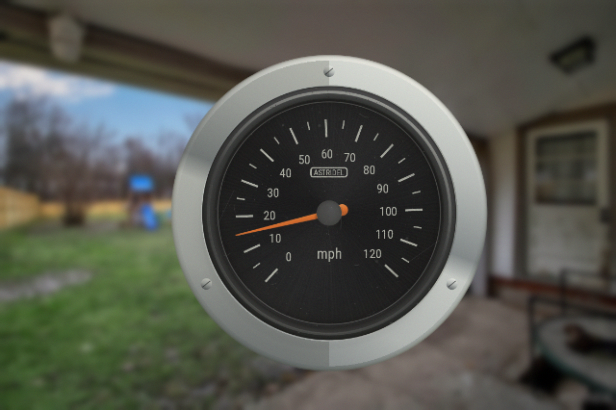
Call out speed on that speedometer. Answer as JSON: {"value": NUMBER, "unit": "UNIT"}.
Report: {"value": 15, "unit": "mph"}
